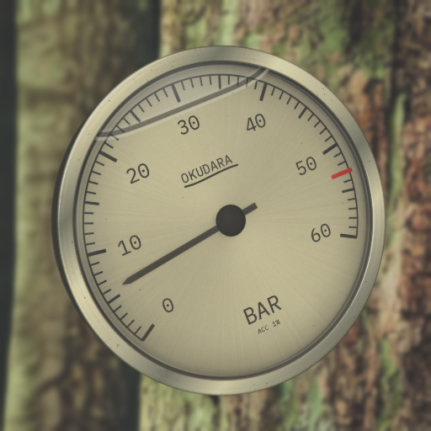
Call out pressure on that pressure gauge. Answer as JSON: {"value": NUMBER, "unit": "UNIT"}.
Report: {"value": 6, "unit": "bar"}
